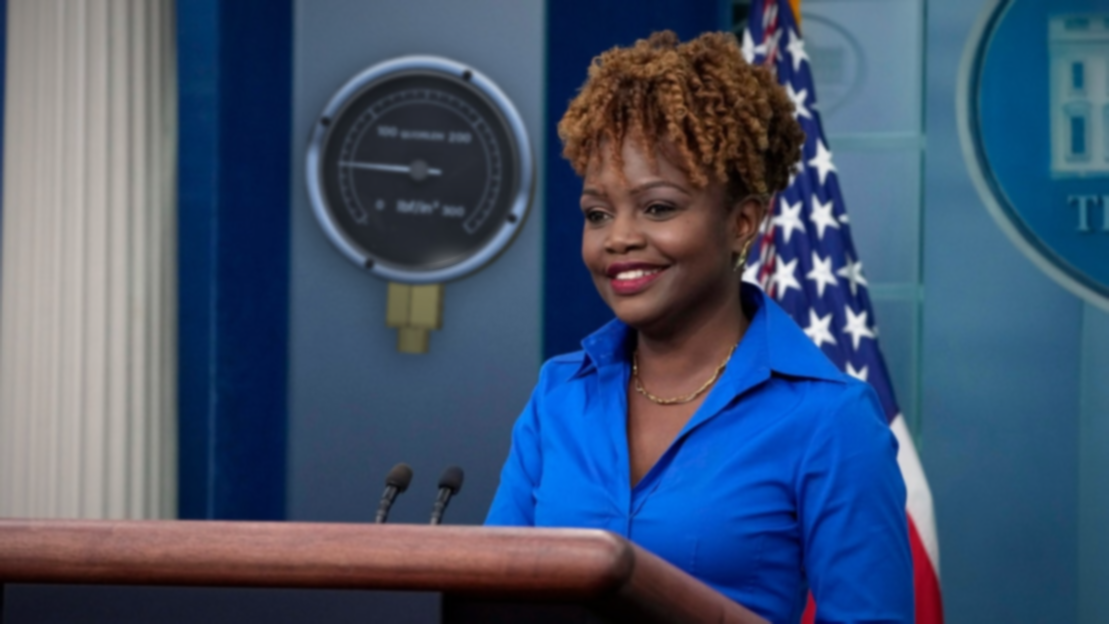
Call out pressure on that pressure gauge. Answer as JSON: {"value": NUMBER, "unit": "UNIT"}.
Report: {"value": 50, "unit": "psi"}
